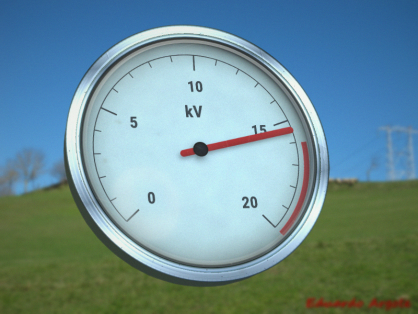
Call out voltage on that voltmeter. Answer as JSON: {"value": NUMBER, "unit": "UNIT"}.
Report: {"value": 15.5, "unit": "kV"}
